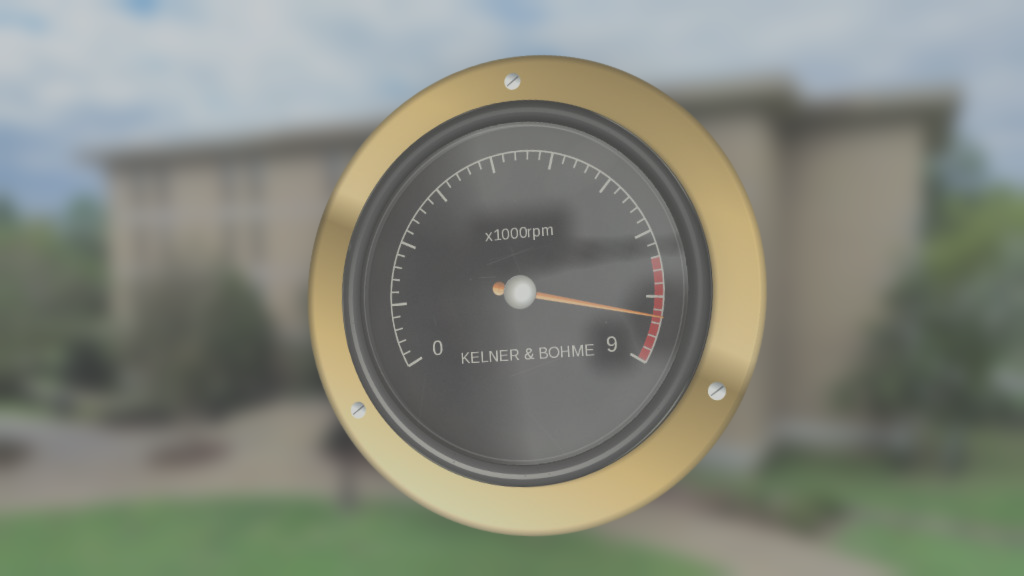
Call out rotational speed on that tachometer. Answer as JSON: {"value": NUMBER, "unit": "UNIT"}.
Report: {"value": 8300, "unit": "rpm"}
